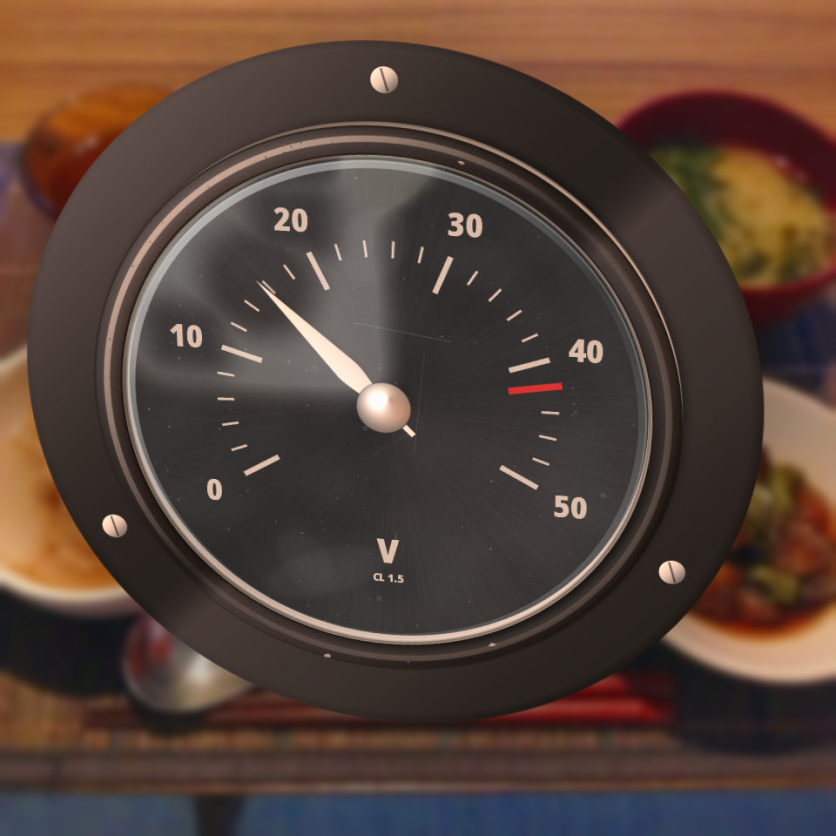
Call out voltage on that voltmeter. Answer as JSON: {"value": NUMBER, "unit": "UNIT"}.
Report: {"value": 16, "unit": "V"}
